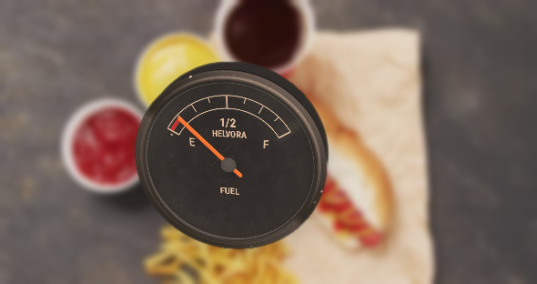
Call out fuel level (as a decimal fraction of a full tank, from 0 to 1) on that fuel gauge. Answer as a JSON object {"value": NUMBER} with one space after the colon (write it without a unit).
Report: {"value": 0.125}
